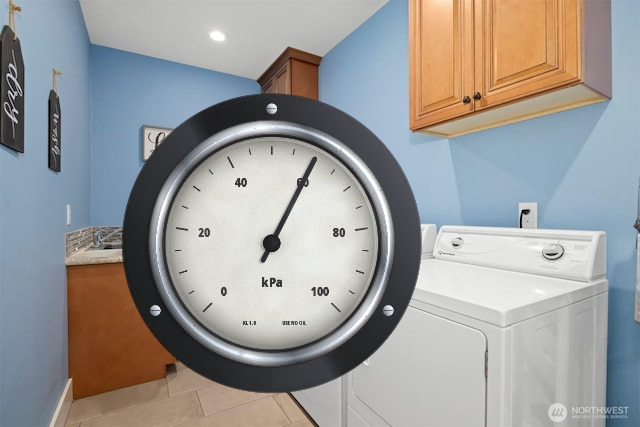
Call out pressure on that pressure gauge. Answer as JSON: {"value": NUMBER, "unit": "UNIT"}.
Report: {"value": 60, "unit": "kPa"}
